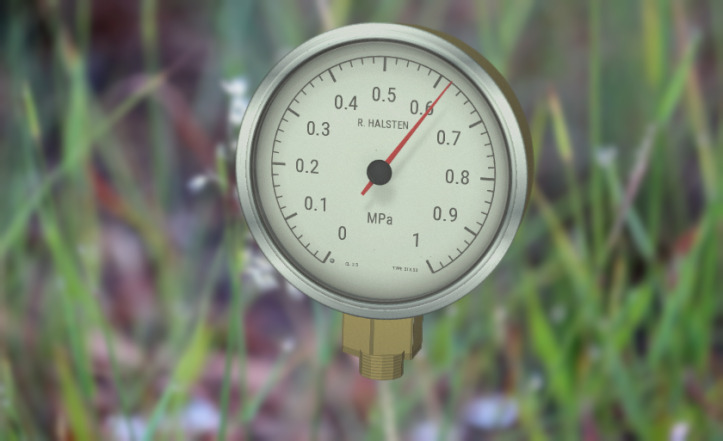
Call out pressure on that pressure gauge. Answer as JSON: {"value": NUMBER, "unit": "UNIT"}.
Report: {"value": 0.62, "unit": "MPa"}
